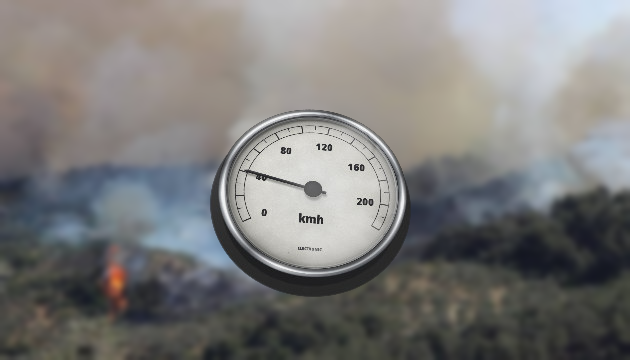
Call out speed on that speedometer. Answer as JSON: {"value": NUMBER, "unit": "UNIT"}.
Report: {"value": 40, "unit": "km/h"}
